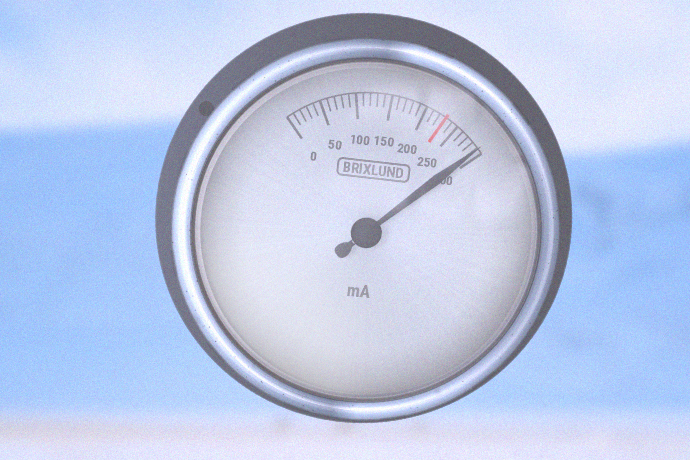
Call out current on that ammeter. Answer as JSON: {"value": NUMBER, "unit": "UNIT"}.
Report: {"value": 290, "unit": "mA"}
